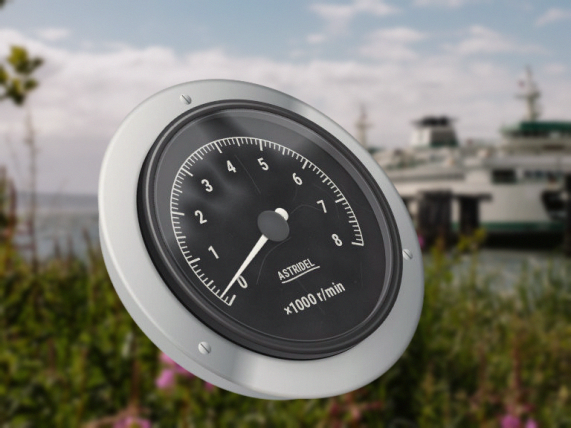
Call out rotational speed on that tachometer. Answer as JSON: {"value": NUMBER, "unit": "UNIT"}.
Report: {"value": 200, "unit": "rpm"}
